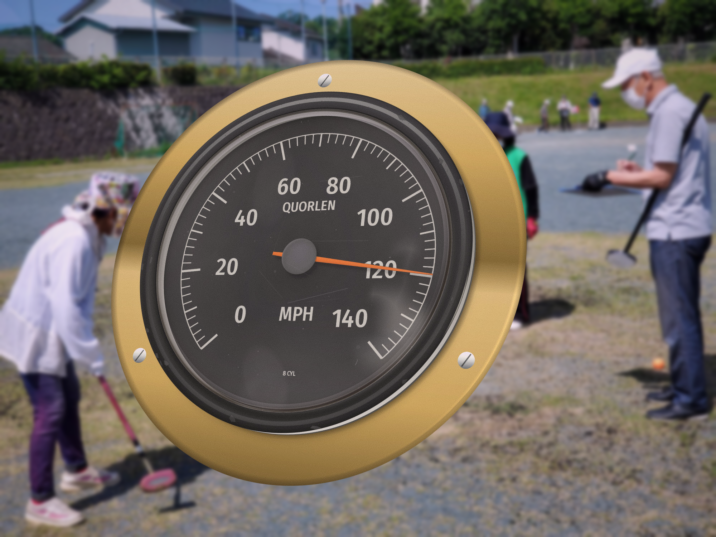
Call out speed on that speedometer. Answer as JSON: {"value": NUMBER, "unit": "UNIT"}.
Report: {"value": 120, "unit": "mph"}
